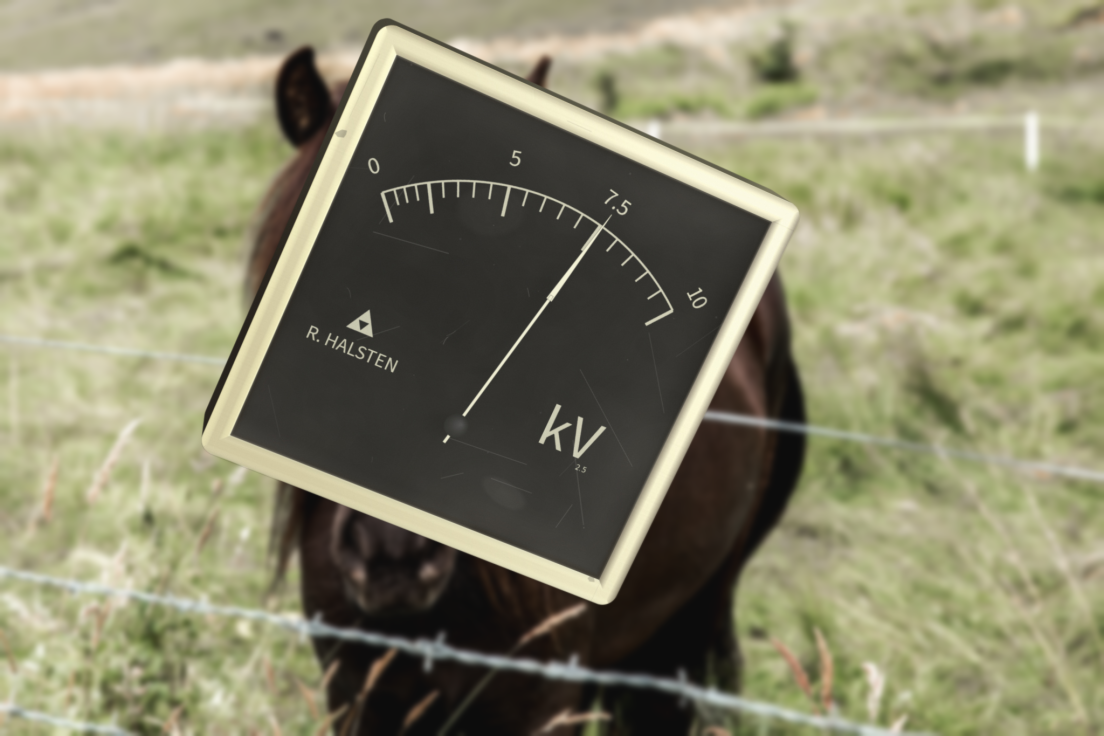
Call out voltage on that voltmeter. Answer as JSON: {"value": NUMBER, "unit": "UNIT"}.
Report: {"value": 7.5, "unit": "kV"}
